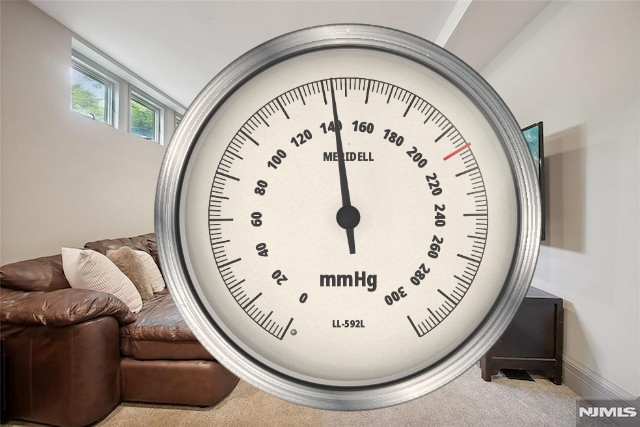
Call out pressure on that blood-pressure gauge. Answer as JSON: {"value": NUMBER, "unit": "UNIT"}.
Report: {"value": 144, "unit": "mmHg"}
